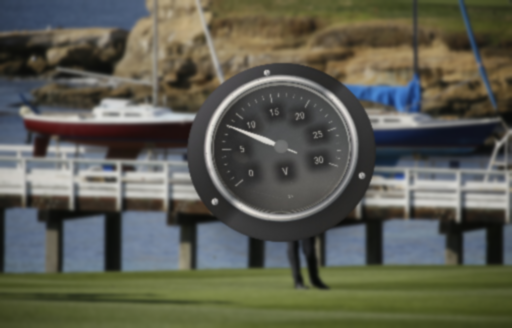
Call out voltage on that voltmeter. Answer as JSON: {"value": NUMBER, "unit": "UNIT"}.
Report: {"value": 8, "unit": "V"}
